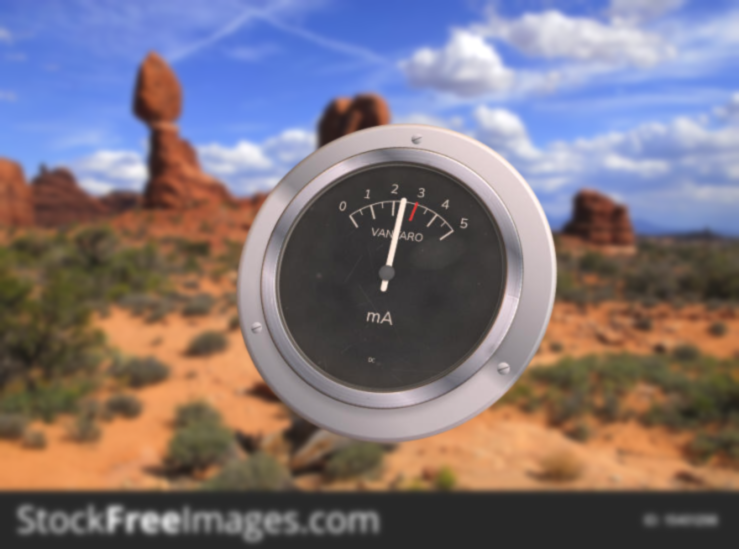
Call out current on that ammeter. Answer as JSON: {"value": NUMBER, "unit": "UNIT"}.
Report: {"value": 2.5, "unit": "mA"}
